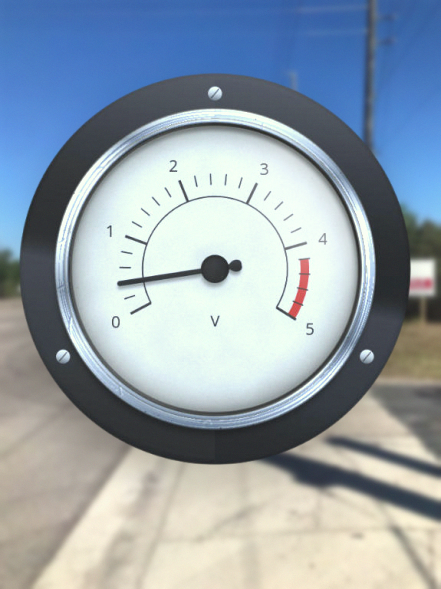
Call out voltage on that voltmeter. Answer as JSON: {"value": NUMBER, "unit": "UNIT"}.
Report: {"value": 0.4, "unit": "V"}
